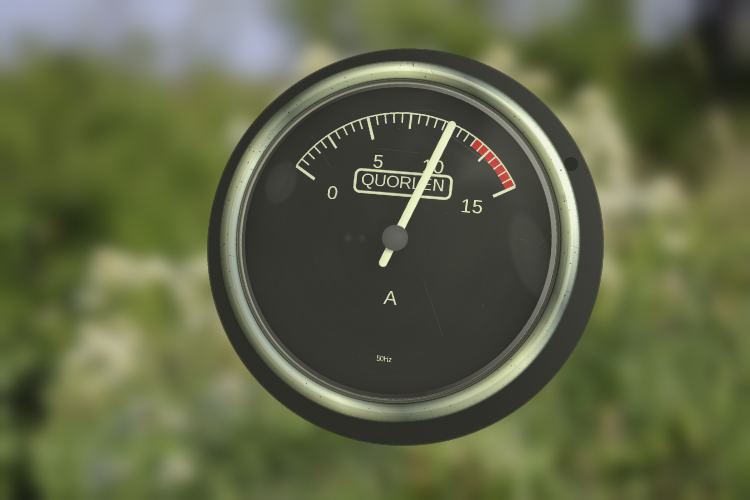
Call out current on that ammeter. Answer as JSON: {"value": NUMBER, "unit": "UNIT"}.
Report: {"value": 10, "unit": "A"}
